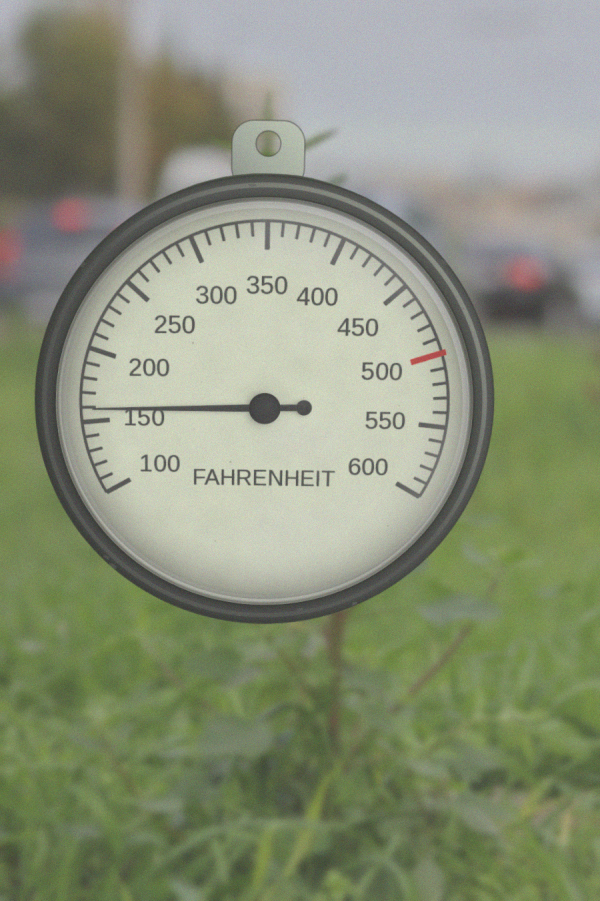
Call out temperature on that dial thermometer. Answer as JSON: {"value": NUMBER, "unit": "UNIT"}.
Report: {"value": 160, "unit": "°F"}
